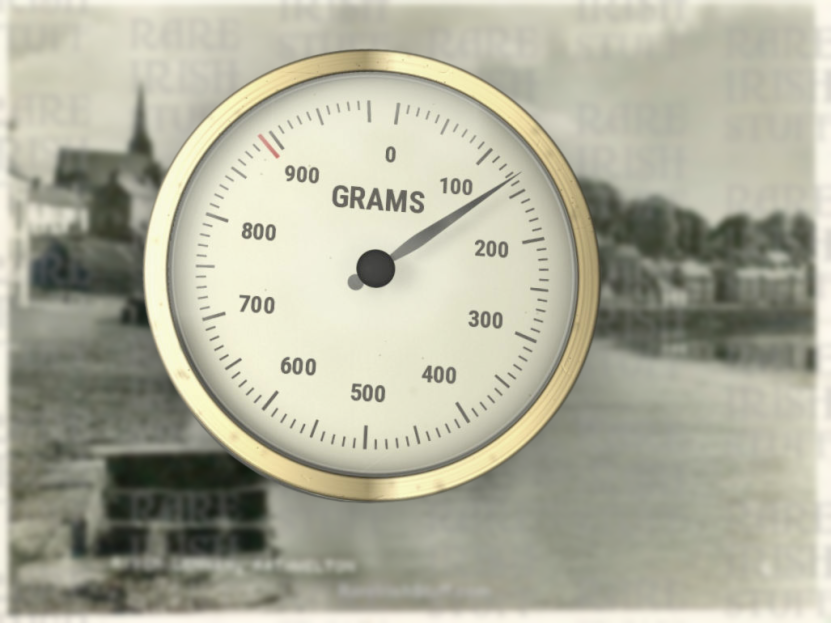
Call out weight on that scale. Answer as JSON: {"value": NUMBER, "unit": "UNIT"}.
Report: {"value": 135, "unit": "g"}
